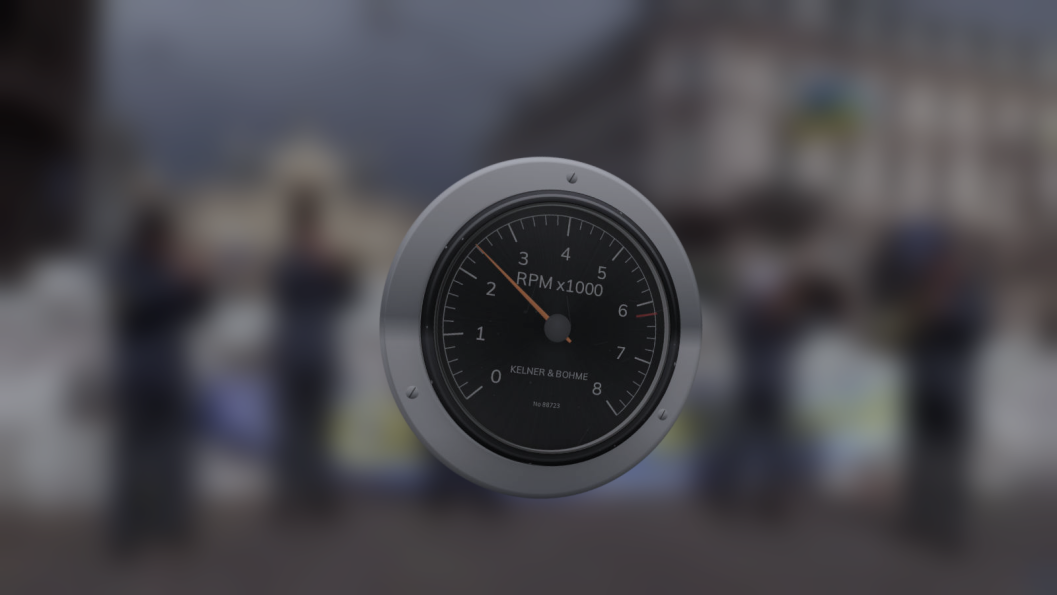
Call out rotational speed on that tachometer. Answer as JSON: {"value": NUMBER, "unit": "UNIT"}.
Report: {"value": 2400, "unit": "rpm"}
